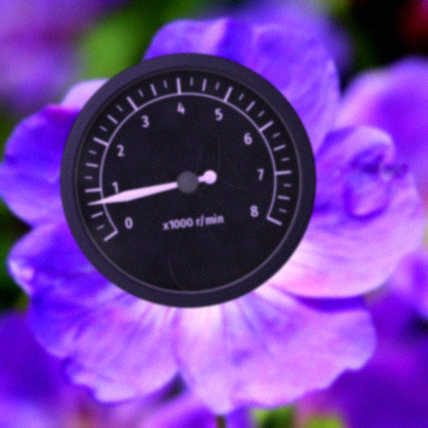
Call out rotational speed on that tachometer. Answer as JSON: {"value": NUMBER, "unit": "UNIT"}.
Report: {"value": 750, "unit": "rpm"}
